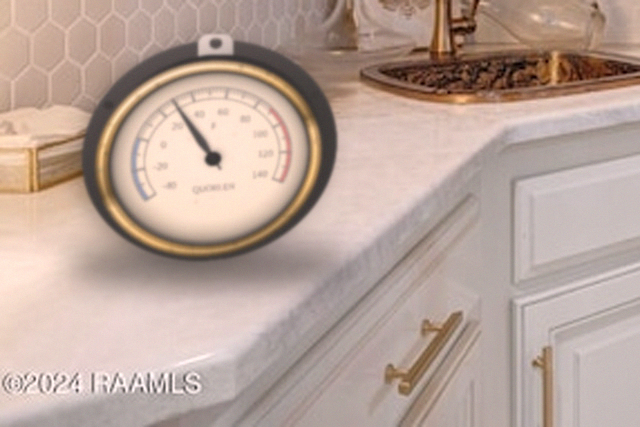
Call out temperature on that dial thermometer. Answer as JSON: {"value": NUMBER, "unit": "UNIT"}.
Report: {"value": 30, "unit": "°F"}
